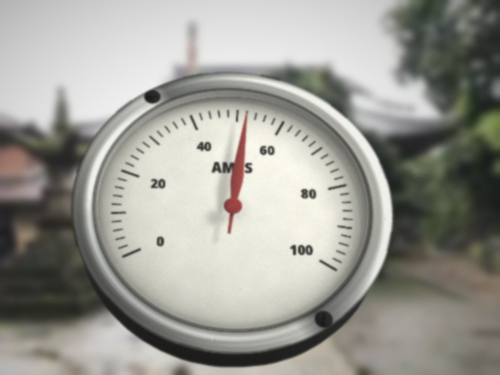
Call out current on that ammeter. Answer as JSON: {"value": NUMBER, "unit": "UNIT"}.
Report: {"value": 52, "unit": "A"}
